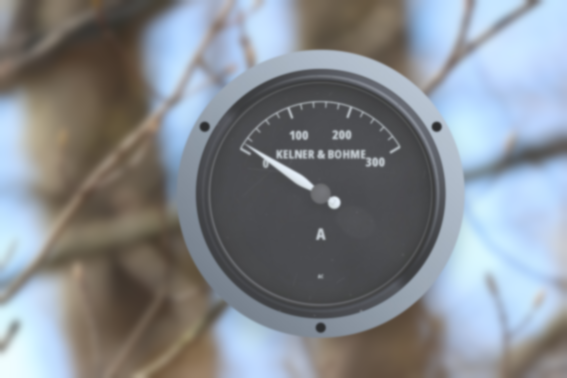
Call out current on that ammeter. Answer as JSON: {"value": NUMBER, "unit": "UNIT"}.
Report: {"value": 10, "unit": "A"}
